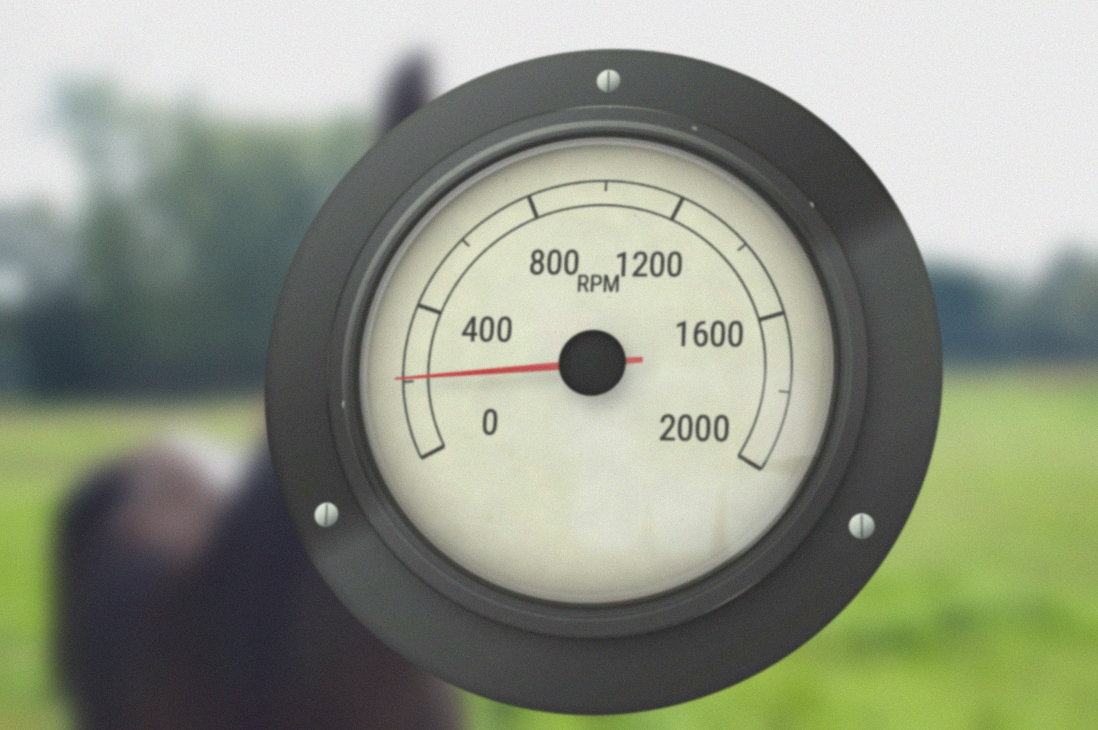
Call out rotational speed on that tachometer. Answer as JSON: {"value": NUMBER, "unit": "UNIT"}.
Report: {"value": 200, "unit": "rpm"}
